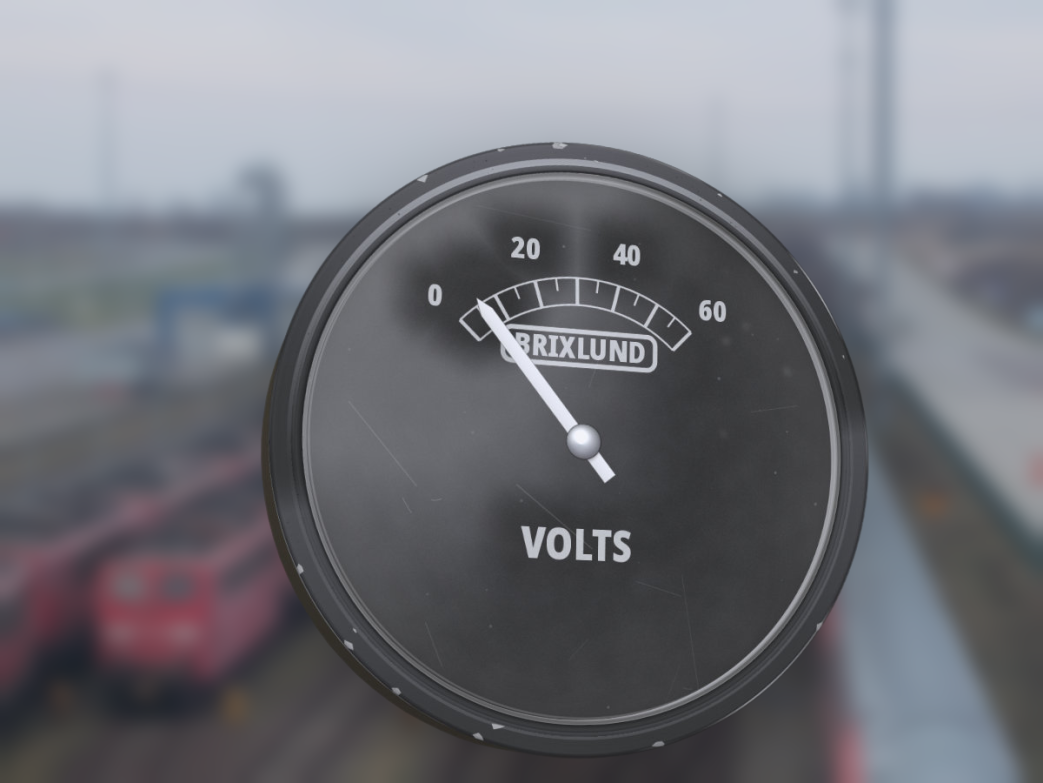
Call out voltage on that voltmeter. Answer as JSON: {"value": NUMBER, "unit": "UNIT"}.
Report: {"value": 5, "unit": "V"}
